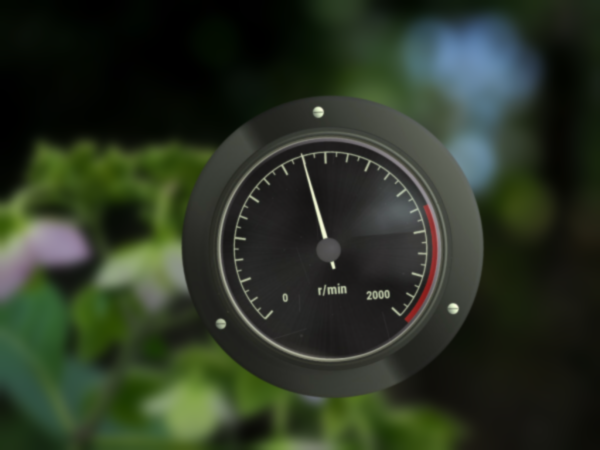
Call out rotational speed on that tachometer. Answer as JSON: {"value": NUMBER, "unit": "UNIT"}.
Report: {"value": 900, "unit": "rpm"}
